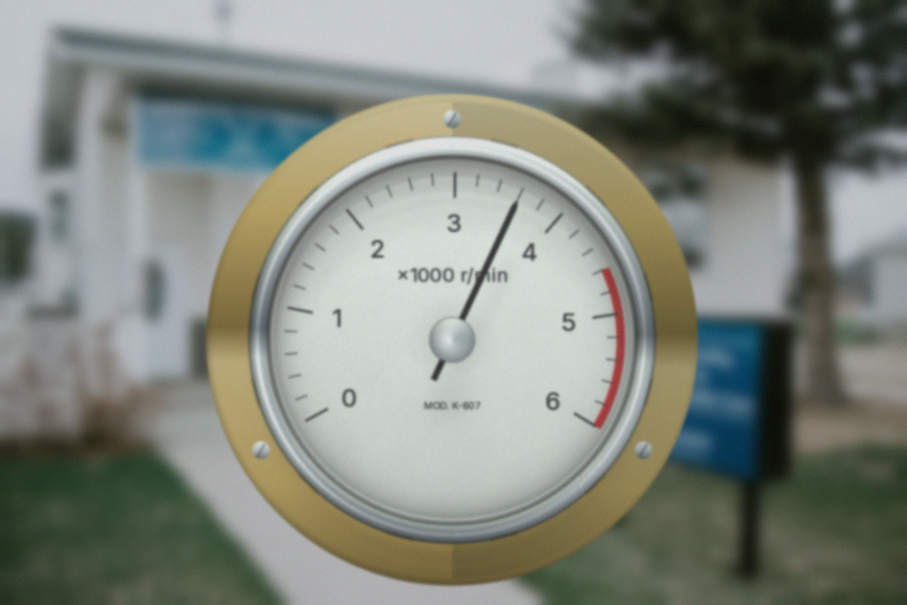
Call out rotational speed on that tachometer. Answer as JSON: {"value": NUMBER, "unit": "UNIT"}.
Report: {"value": 3600, "unit": "rpm"}
